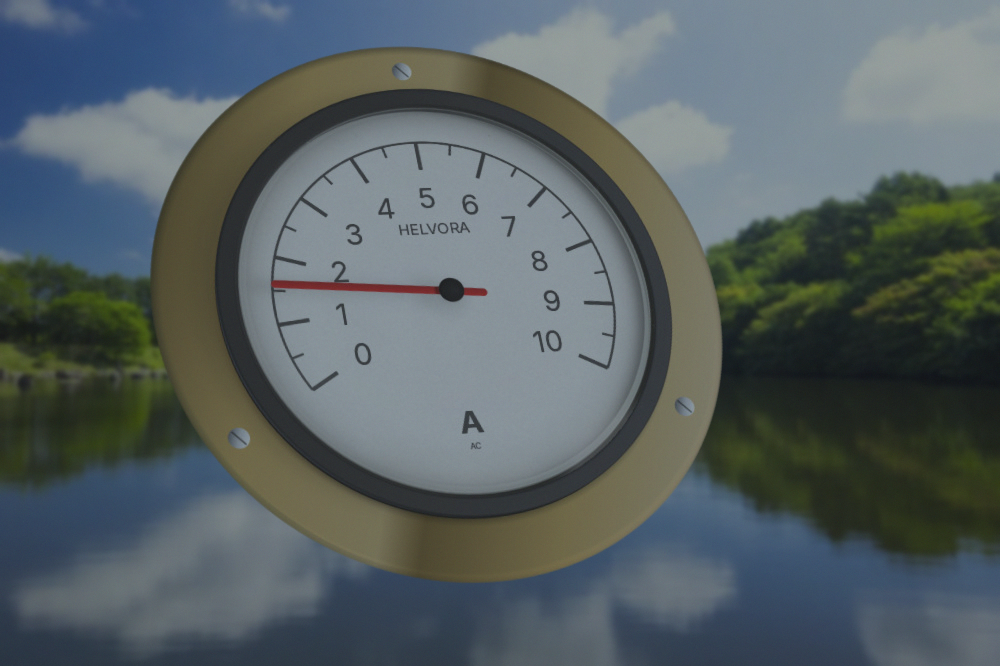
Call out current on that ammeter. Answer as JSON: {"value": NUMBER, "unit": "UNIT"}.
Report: {"value": 1.5, "unit": "A"}
